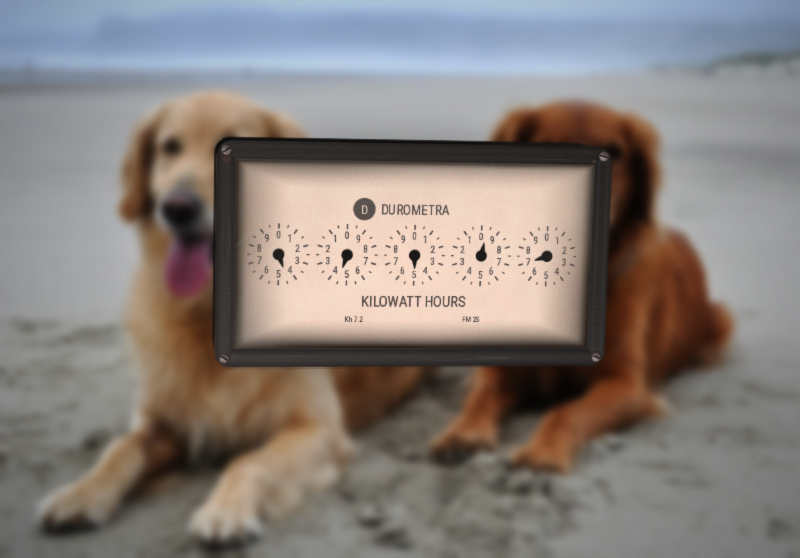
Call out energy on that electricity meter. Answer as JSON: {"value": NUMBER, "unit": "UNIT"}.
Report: {"value": 44497, "unit": "kWh"}
